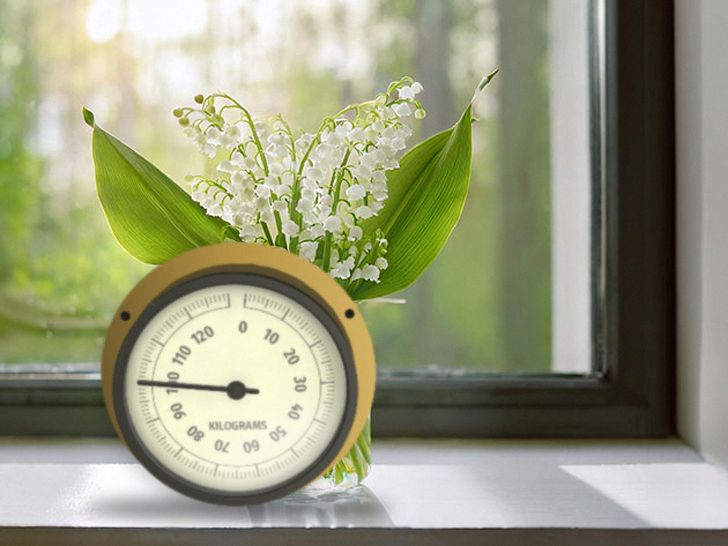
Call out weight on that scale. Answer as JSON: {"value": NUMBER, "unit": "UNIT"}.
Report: {"value": 100, "unit": "kg"}
